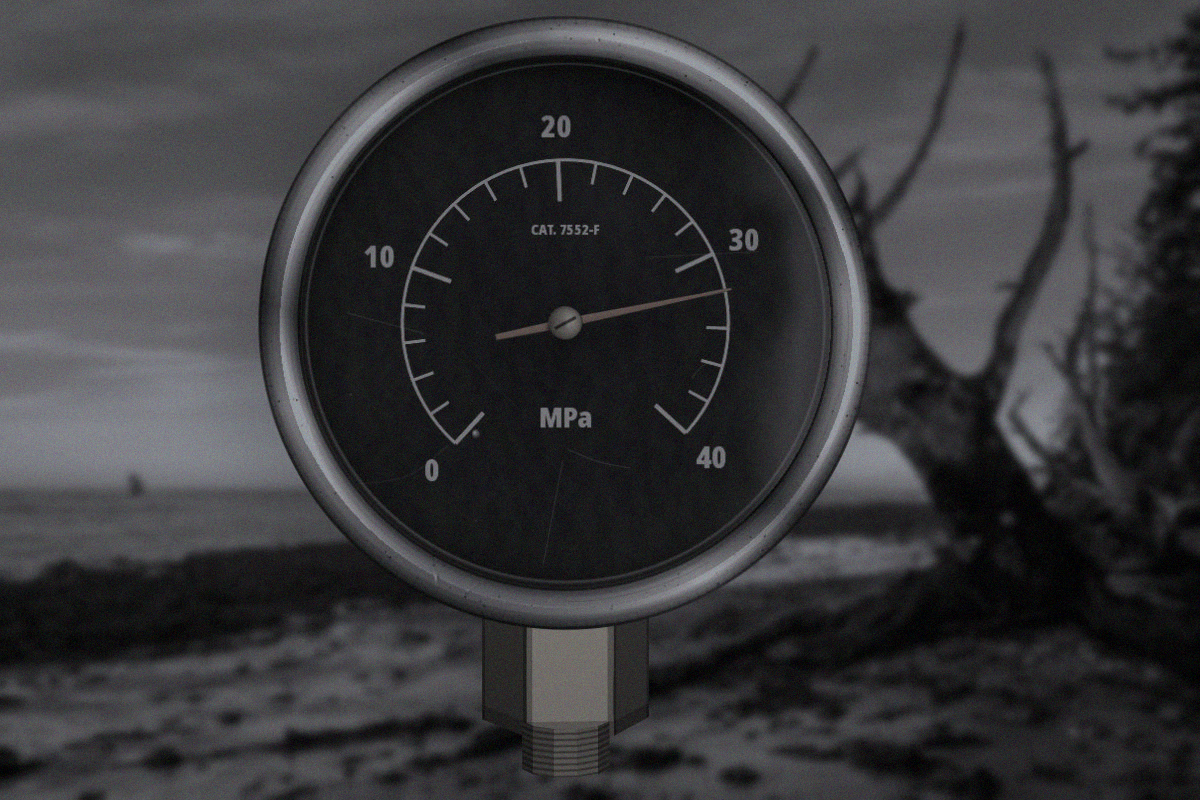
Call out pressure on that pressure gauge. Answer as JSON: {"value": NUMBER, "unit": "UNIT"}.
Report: {"value": 32, "unit": "MPa"}
